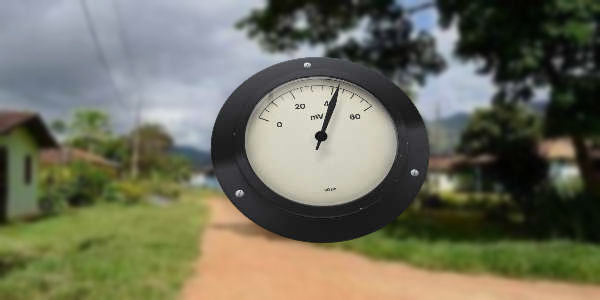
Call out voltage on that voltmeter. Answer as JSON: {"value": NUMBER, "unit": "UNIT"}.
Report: {"value": 42.5, "unit": "mV"}
